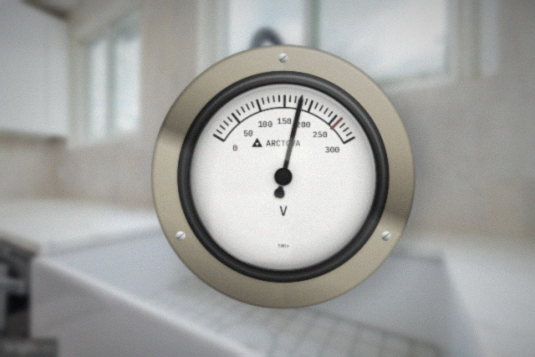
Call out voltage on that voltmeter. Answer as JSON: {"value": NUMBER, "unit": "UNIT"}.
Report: {"value": 180, "unit": "V"}
